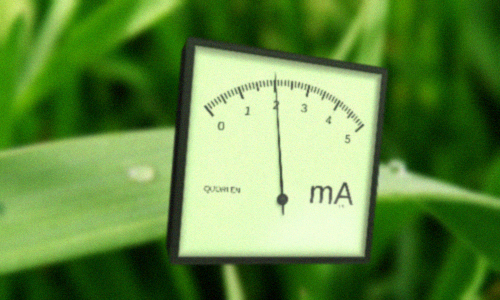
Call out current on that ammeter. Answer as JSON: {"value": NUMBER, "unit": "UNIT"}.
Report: {"value": 2, "unit": "mA"}
